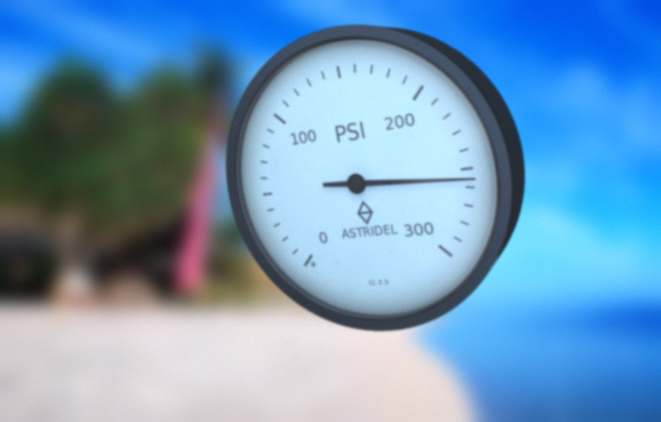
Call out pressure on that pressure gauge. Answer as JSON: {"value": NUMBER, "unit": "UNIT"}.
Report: {"value": 255, "unit": "psi"}
